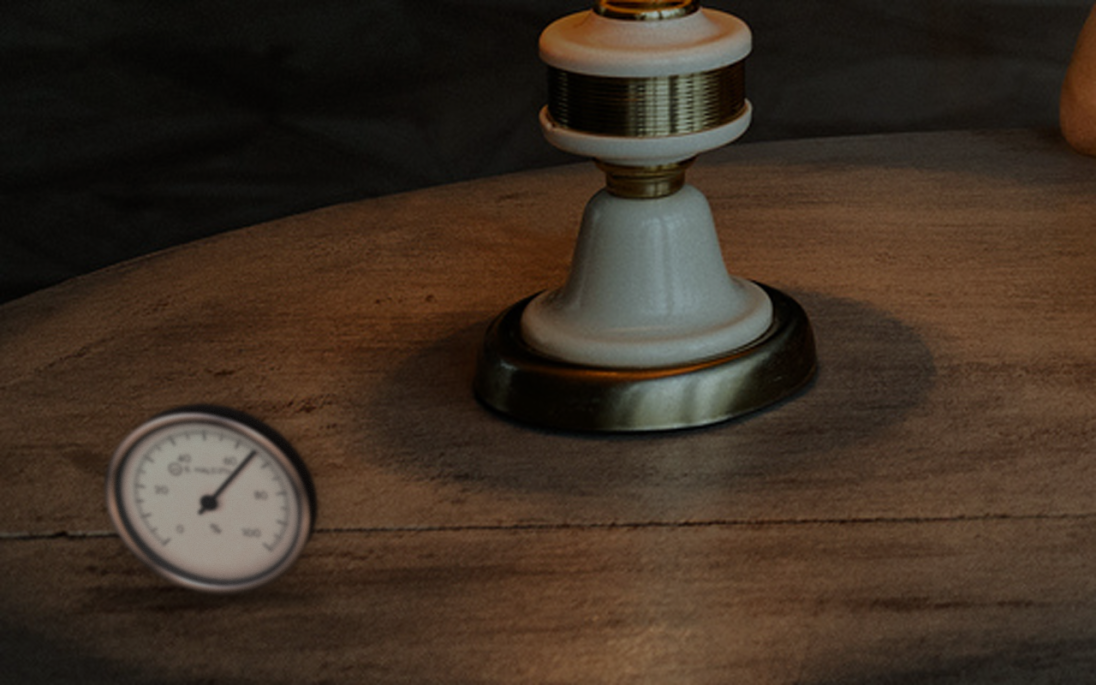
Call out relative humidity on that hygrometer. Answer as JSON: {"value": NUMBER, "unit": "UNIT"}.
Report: {"value": 65, "unit": "%"}
